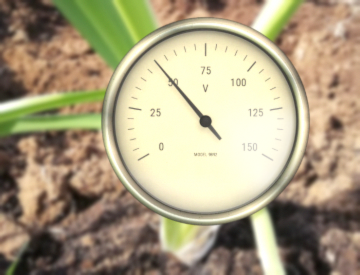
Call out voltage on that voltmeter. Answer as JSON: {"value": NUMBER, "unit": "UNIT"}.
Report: {"value": 50, "unit": "V"}
